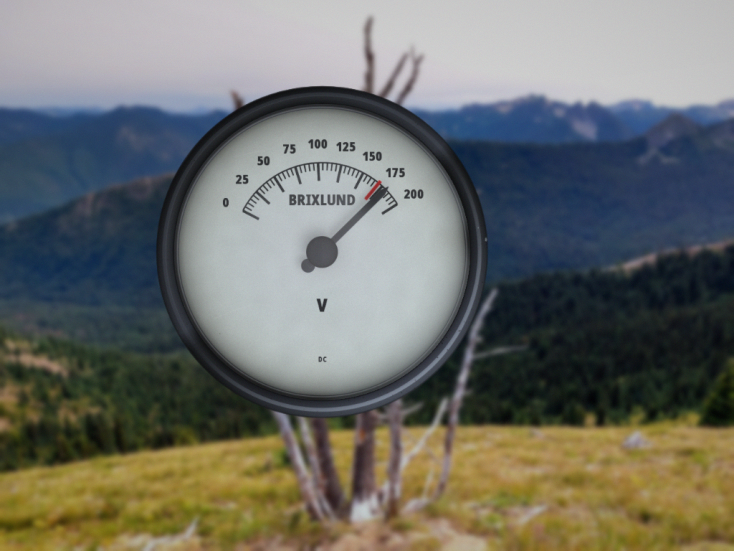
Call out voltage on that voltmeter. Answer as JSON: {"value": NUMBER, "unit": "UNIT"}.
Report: {"value": 180, "unit": "V"}
